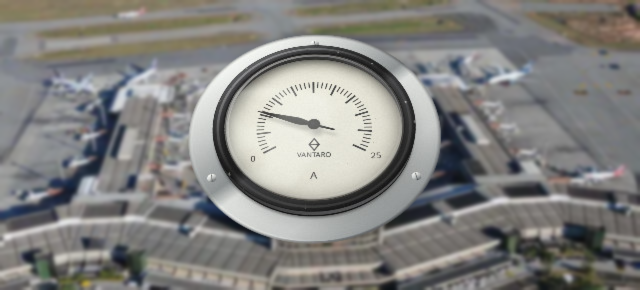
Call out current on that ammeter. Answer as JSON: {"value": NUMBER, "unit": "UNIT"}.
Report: {"value": 5, "unit": "A"}
